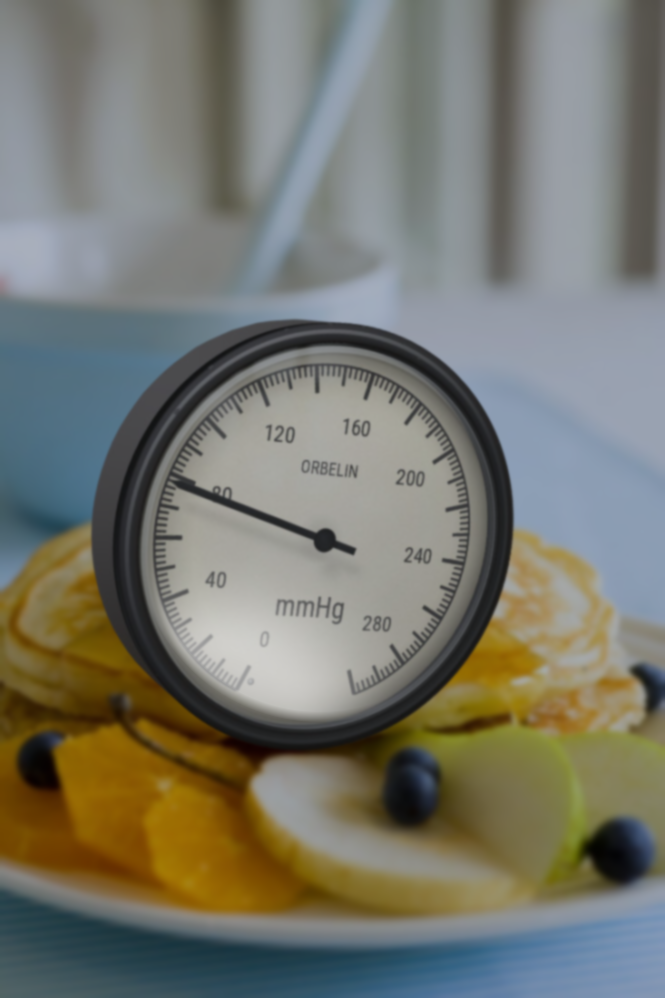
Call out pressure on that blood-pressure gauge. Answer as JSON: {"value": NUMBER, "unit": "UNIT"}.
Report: {"value": 78, "unit": "mmHg"}
